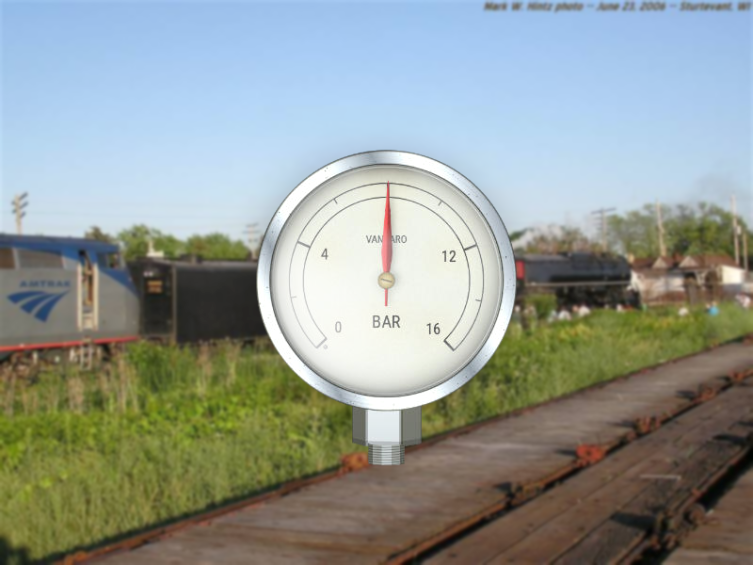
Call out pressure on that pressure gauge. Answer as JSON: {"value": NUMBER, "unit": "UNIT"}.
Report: {"value": 8, "unit": "bar"}
